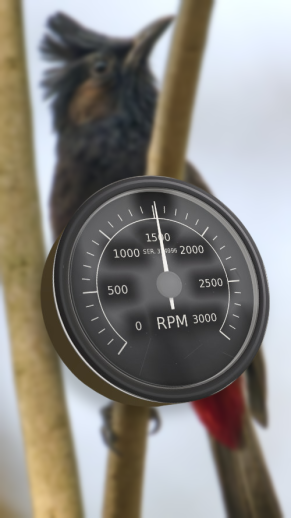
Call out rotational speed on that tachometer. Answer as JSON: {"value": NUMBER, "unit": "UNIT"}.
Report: {"value": 1500, "unit": "rpm"}
